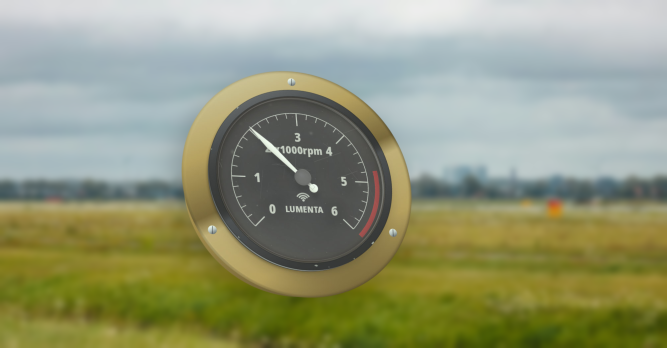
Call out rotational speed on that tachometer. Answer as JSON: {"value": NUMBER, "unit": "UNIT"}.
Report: {"value": 2000, "unit": "rpm"}
